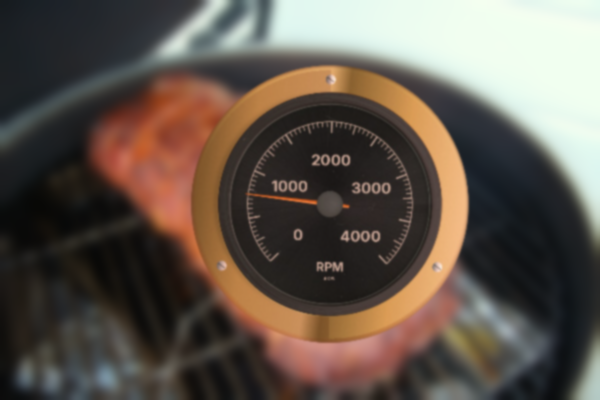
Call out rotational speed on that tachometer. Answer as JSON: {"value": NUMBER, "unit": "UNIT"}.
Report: {"value": 750, "unit": "rpm"}
